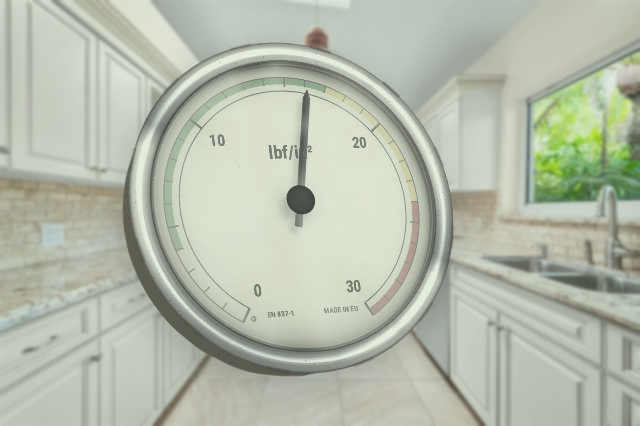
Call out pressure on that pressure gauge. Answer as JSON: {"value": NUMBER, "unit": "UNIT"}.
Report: {"value": 16, "unit": "psi"}
